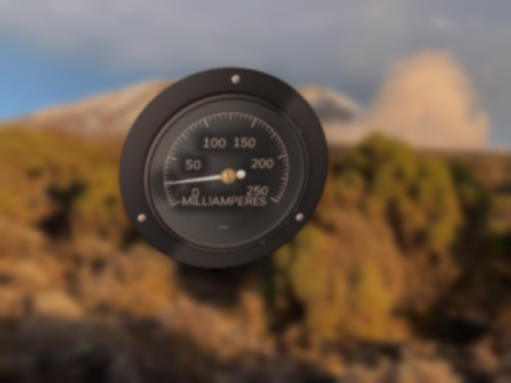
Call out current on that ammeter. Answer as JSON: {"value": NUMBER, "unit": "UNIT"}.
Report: {"value": 25, "unit": "mA"}
